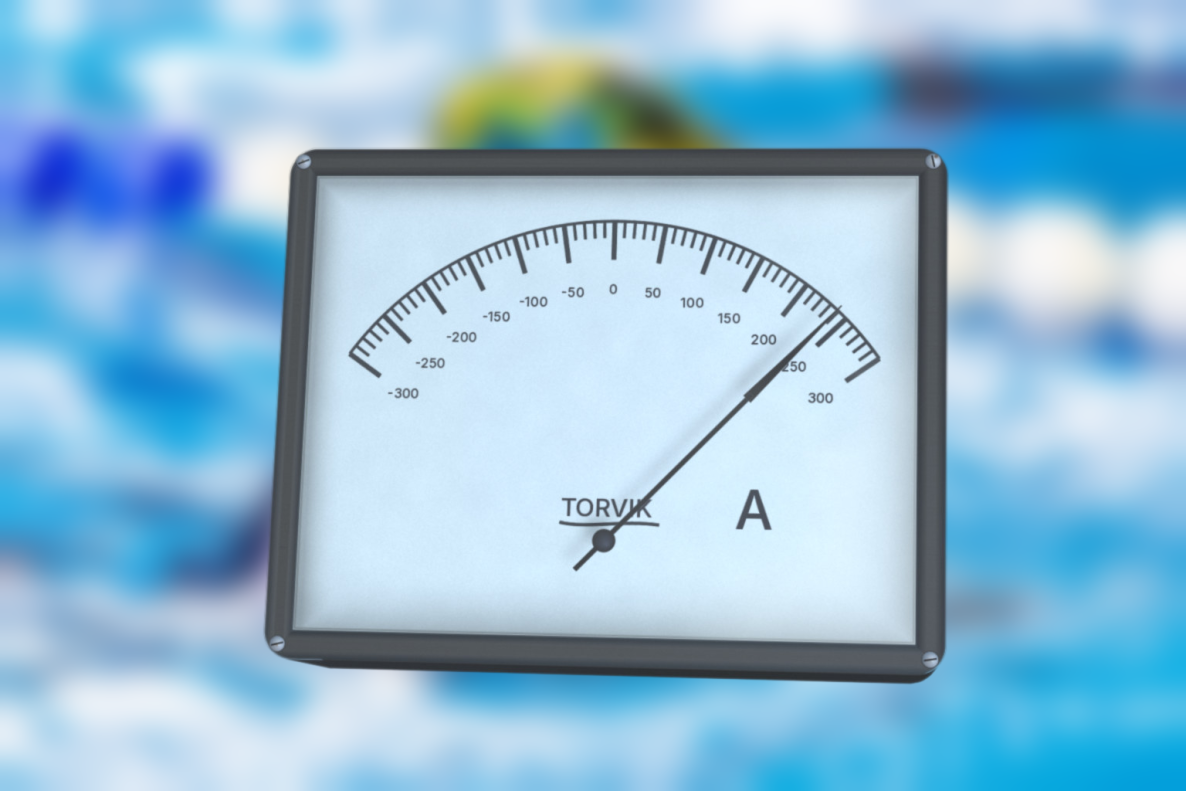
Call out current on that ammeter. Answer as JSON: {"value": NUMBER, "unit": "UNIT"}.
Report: {"value": 240, "unit": "A"}
